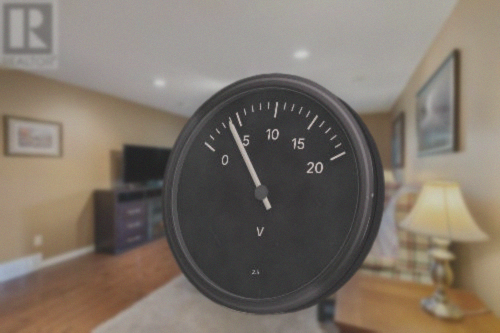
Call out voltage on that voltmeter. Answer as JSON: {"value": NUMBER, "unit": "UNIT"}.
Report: {"value": 4, "unit": "V"}
